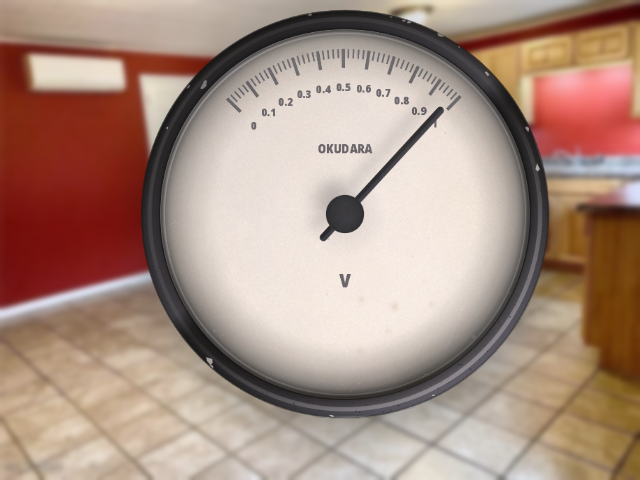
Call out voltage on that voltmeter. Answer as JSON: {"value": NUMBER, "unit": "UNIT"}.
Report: {"value": 0.98, "unit": "V"}
